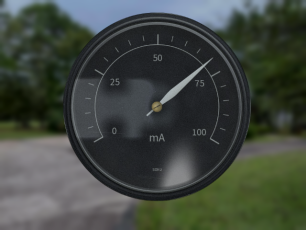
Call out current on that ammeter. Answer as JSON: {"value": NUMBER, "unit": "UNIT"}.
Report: {"value": 70, "unit": "mA"}
